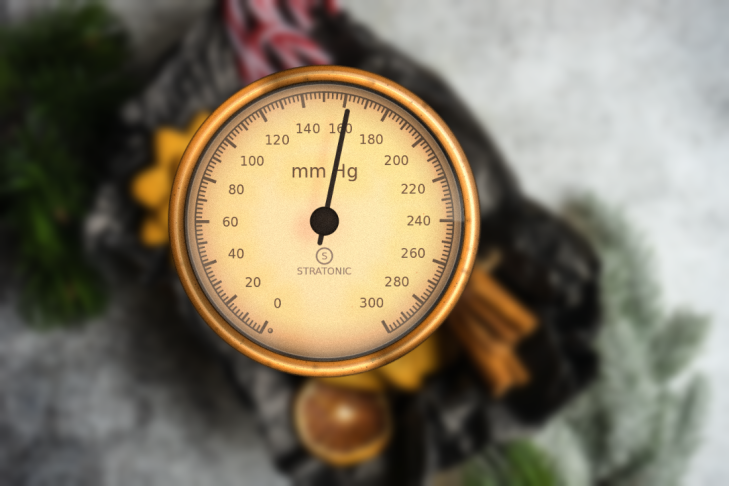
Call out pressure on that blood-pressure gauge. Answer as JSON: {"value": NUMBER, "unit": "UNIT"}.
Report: {"value": 162, "unit": "mmHg"}
